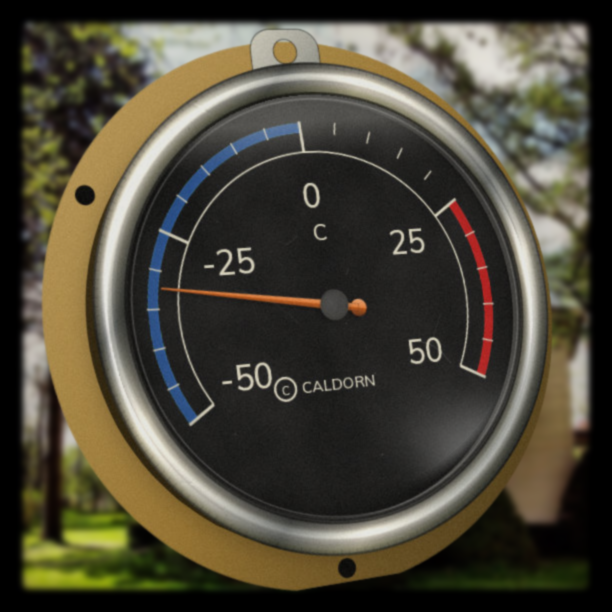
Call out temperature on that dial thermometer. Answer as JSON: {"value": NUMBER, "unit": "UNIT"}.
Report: {"value": -32.5, "unit": "°C"}
